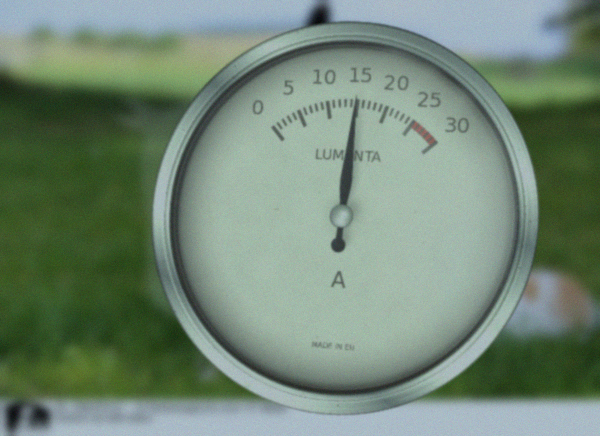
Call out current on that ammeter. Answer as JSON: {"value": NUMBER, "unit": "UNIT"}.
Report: {"value": 15, "unit": "A"}
